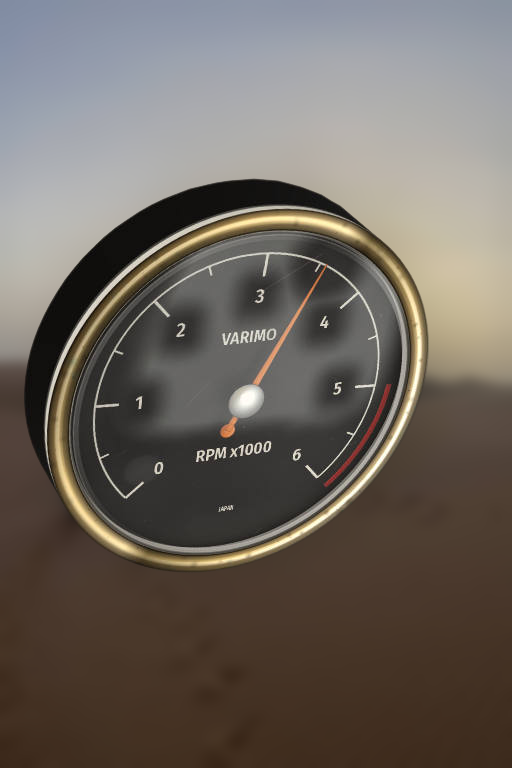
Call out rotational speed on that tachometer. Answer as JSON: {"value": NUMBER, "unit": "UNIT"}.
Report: {"value": 3500, "unit": "rpm"}
